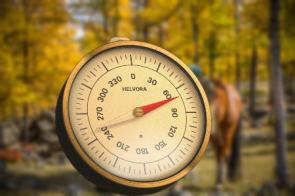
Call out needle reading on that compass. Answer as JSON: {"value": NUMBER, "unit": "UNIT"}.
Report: {"value": 70, "unit": "°"}
